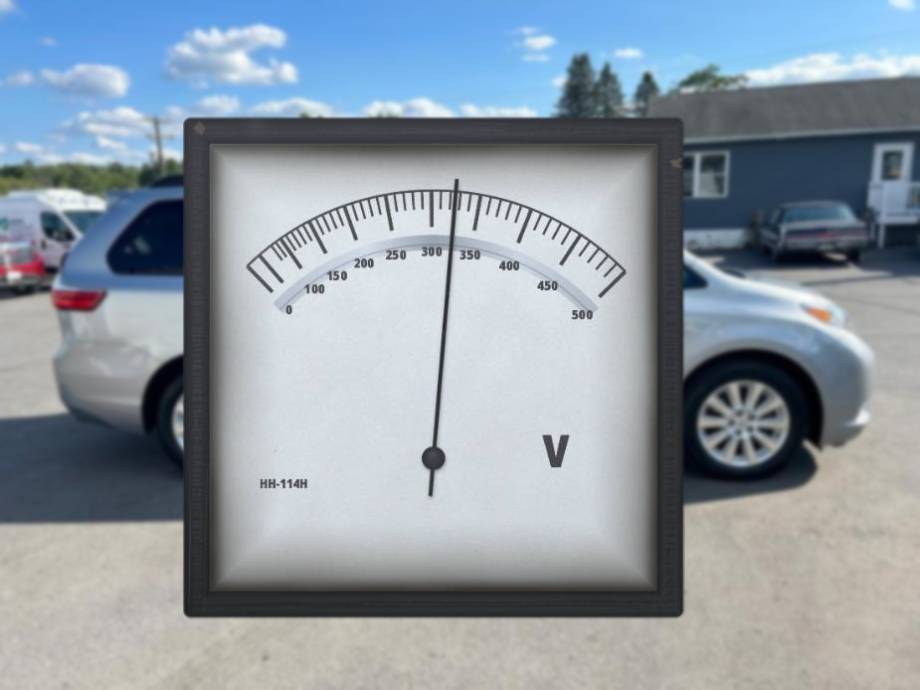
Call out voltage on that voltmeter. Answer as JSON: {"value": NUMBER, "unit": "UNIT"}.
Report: {"value": 325, "unit": "V"}
